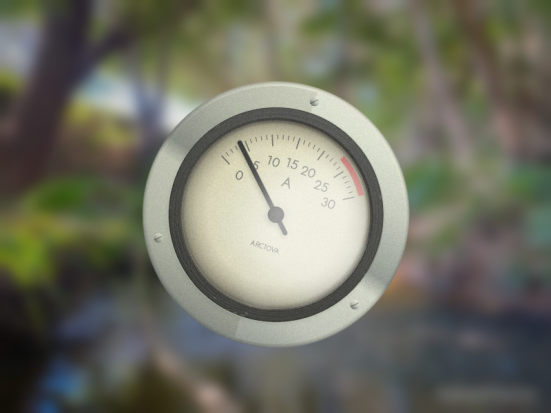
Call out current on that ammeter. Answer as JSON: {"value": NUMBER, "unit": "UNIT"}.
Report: {"value": 4, "unit": "A"}
